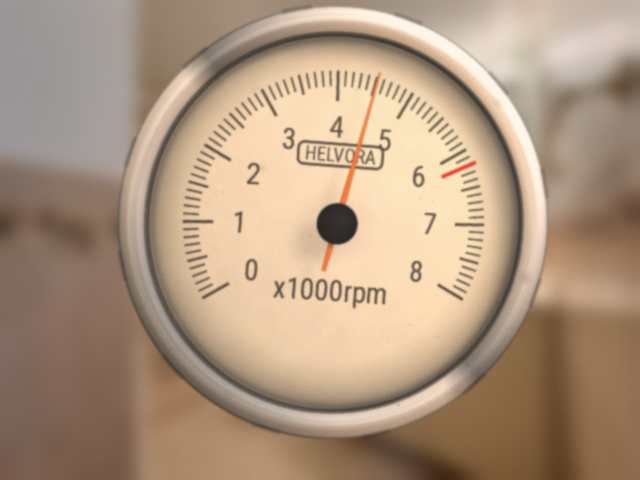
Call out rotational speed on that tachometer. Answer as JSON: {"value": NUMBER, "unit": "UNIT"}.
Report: {"value": 4500, "unit": "rpm"}
